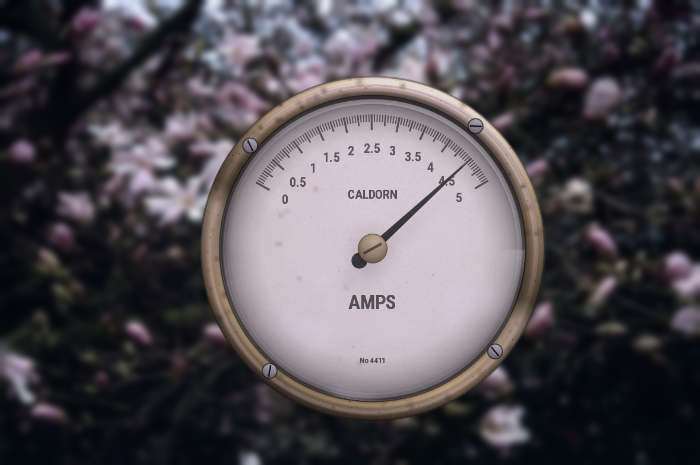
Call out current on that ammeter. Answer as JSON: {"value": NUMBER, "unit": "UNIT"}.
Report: {"value": 4.5, "unit": "A"}
